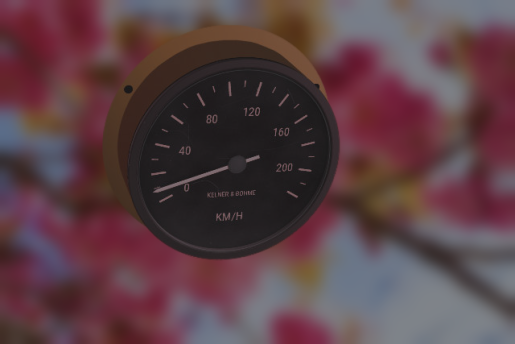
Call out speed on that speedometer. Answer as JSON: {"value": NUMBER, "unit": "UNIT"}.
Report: {"value": 10, "unit": "km/h"}
